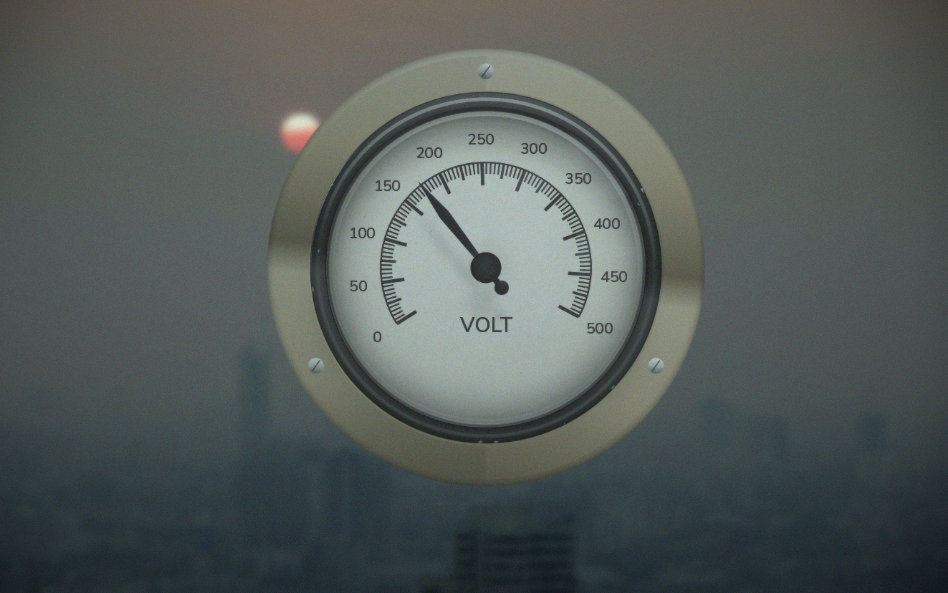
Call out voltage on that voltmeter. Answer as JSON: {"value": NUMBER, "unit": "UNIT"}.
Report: {"value": 175, "unit": "V"}
